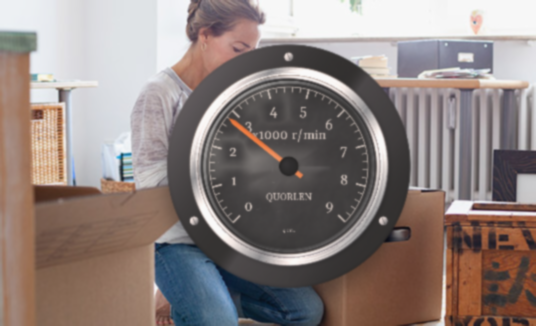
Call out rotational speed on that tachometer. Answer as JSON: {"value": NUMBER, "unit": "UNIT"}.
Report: {"value": 2800, "unit": "rpm"}
